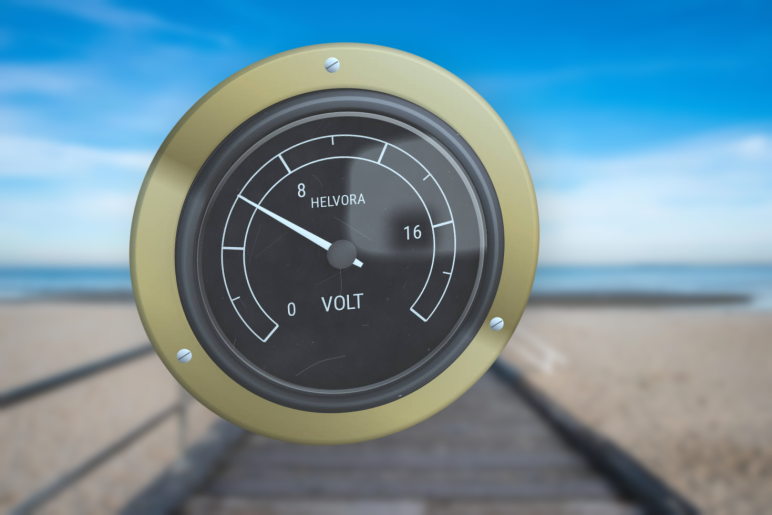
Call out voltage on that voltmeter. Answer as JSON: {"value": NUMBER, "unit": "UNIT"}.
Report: {"value": 6, "unit": "V"}
